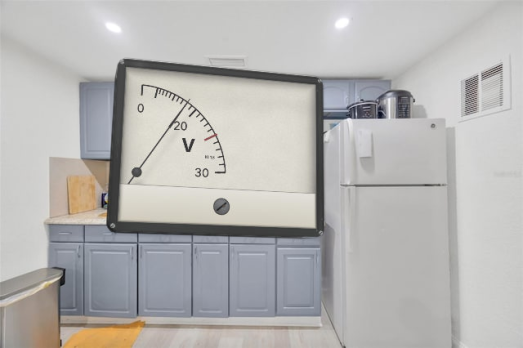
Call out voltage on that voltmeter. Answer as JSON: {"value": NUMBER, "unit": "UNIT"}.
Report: {"value": 18, "unit": "V"}
